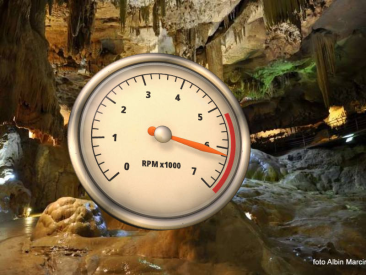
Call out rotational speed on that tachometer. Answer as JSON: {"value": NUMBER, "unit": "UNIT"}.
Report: {"value": 6200, "unit": "rpm"}
